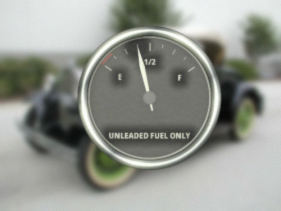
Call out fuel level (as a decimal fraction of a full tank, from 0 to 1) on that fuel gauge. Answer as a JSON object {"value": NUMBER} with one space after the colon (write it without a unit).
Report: {"value": 0.375}
